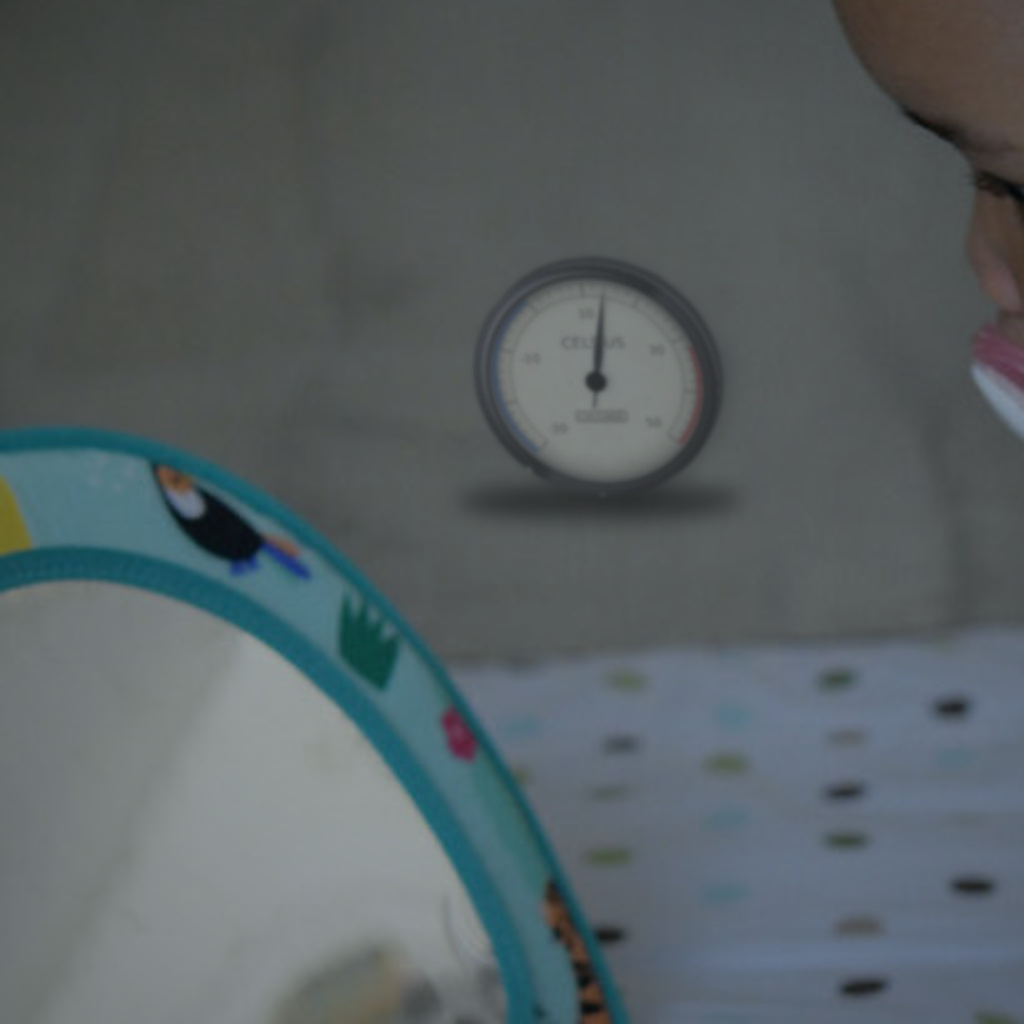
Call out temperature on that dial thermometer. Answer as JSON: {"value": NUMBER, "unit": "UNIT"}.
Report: {"value": 14, "unit": "°C"}
